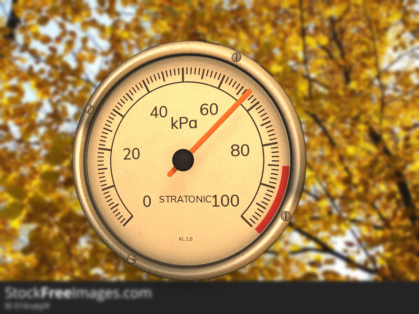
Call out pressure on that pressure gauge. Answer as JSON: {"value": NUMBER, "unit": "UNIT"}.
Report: {"value": 67, "unit": "kPa"}
